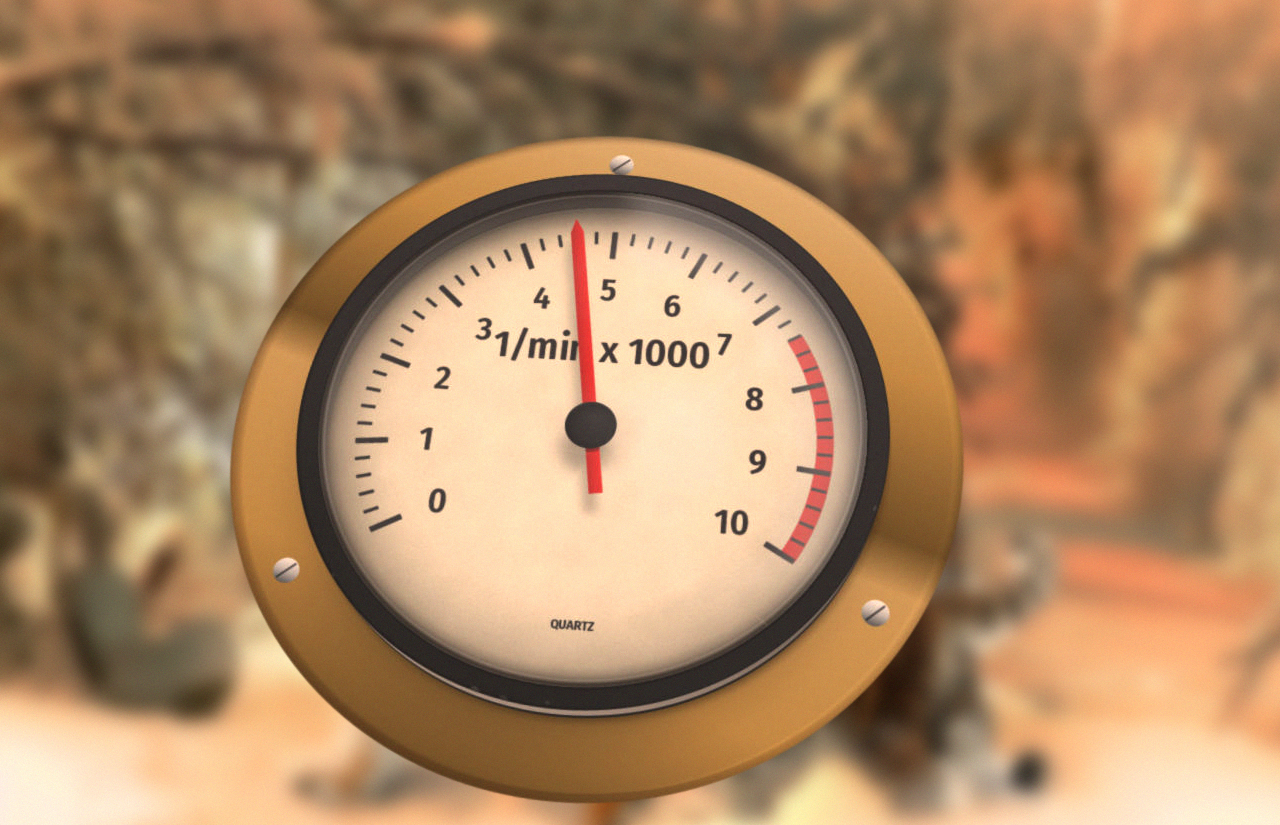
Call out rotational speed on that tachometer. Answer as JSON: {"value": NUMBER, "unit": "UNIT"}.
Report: {"value": 4600, "unit": "rpm"}
